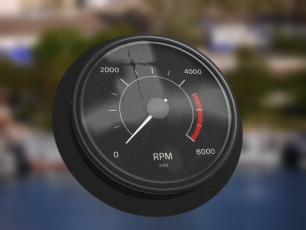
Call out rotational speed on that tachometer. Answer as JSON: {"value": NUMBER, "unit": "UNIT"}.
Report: {"value": 0, "unit": "rpm"}
